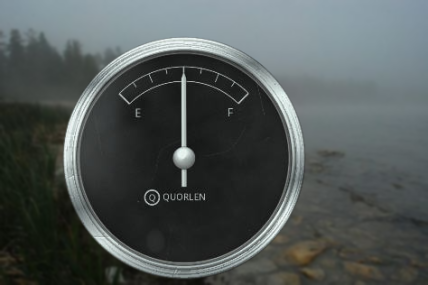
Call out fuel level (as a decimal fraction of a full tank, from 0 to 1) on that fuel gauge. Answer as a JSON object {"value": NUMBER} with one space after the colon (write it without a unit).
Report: {"value": 0.5}
